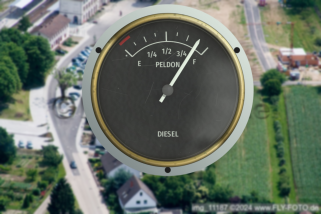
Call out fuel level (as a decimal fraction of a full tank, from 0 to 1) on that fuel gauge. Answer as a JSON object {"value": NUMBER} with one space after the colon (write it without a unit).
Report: {"value": 0.875}
